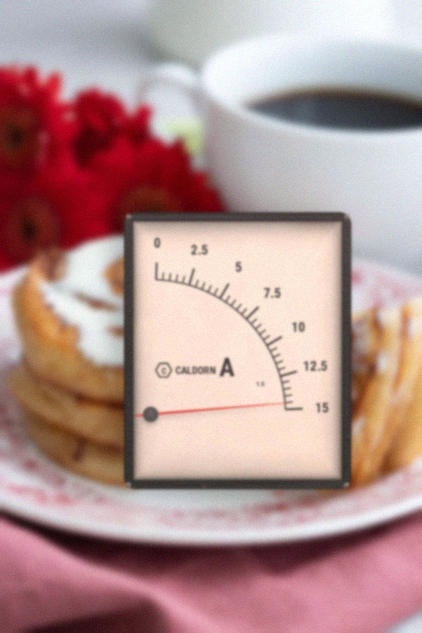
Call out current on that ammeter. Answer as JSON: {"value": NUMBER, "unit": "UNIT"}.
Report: {"value": 14.5, "unit": "A"}
